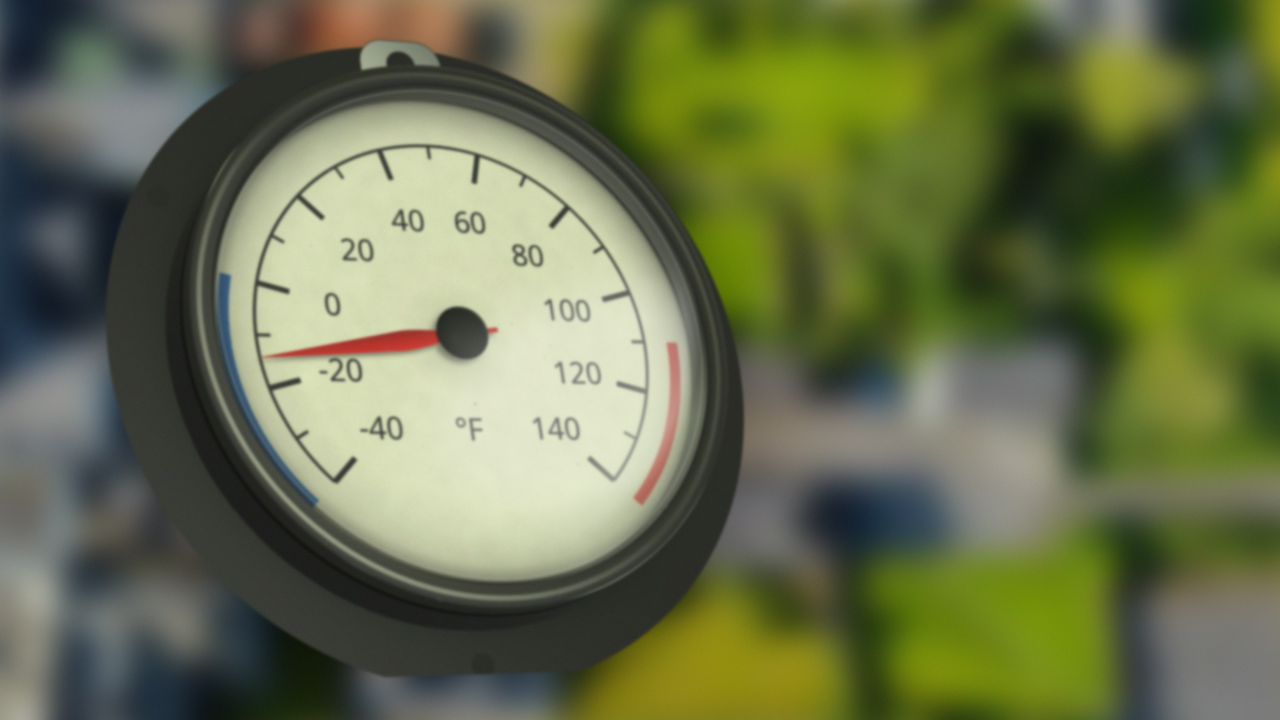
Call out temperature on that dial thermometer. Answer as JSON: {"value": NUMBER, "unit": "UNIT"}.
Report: {"value": -15, "unit": "°F"}
